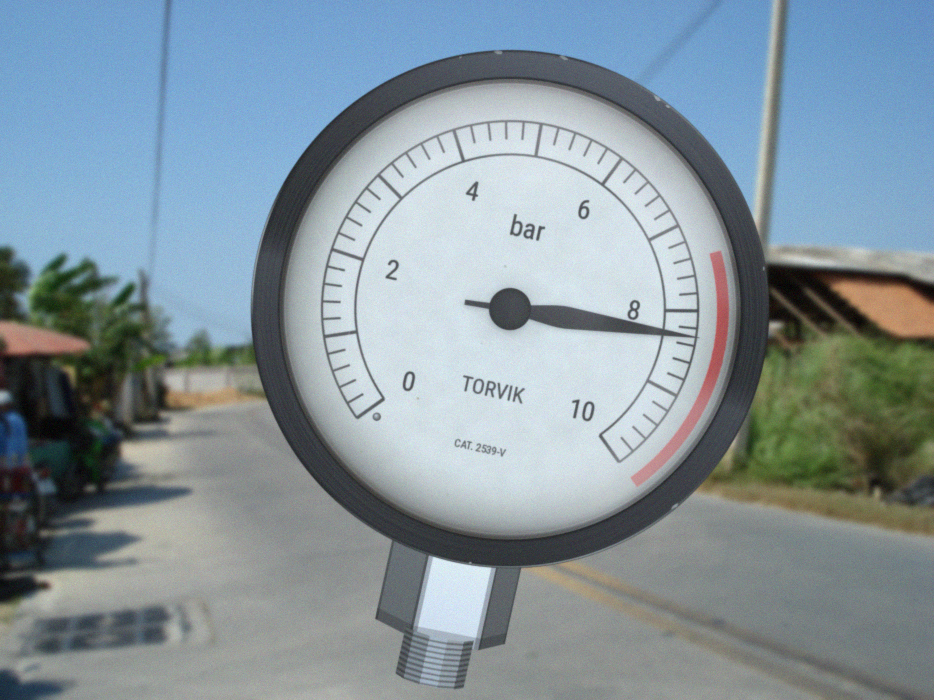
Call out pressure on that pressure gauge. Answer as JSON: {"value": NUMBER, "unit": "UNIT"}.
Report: {"value": 8.3, "unit": "bar"}
